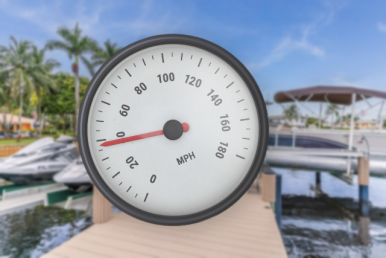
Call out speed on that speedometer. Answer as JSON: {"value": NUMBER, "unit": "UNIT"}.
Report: {"value": 37.5, "unit": "mph"}
